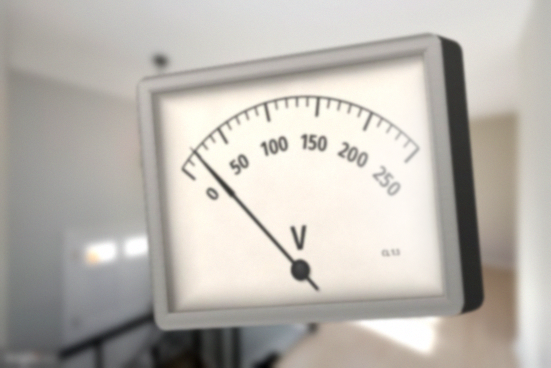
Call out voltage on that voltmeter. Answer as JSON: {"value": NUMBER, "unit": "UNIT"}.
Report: {"value": 20, "unit": "V"}
